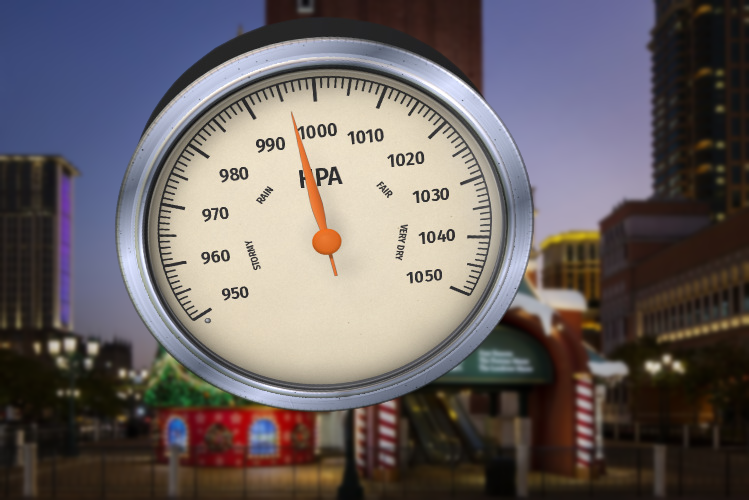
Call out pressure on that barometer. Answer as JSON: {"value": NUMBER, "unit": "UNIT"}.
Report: {"value": 996, "unit": "hPa"}
